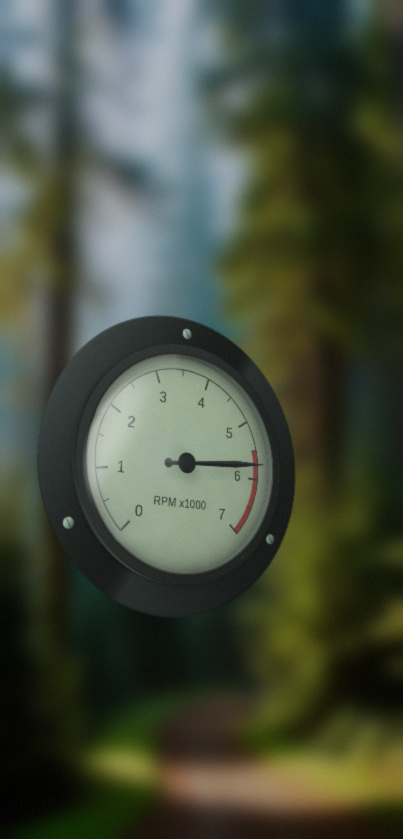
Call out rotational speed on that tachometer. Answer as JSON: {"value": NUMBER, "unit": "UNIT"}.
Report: {"value": 5750, "unit": "rpm"}
